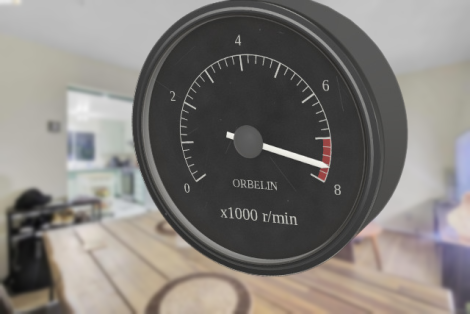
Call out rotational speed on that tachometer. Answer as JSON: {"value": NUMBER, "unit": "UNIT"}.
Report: {"value": 7600, "unit": "rpm"}
